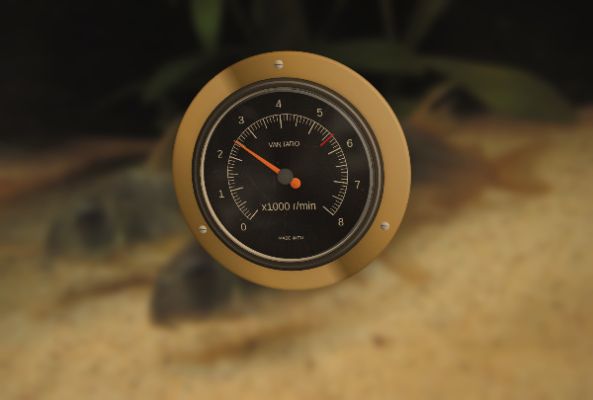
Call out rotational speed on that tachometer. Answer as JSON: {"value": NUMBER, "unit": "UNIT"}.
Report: {"value": 2500, "unit": "rpm"}
